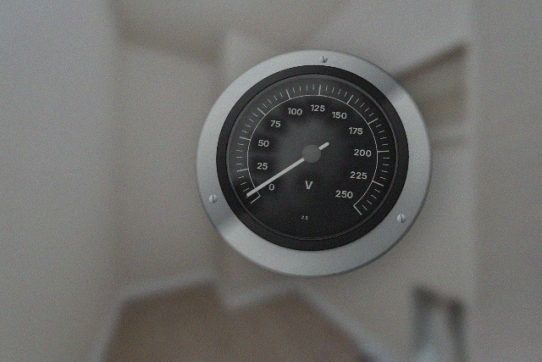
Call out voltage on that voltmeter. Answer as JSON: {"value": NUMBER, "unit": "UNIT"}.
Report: {"value": 5, "unit": "V"}
